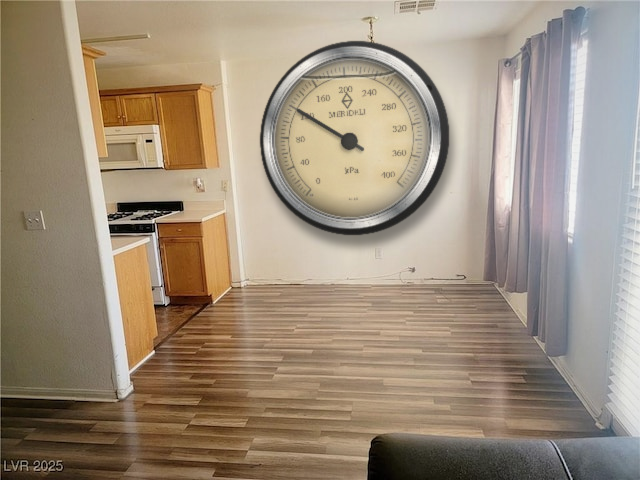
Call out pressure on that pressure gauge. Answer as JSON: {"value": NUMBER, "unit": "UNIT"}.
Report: {"value": 120, "unit": "kPa"}
